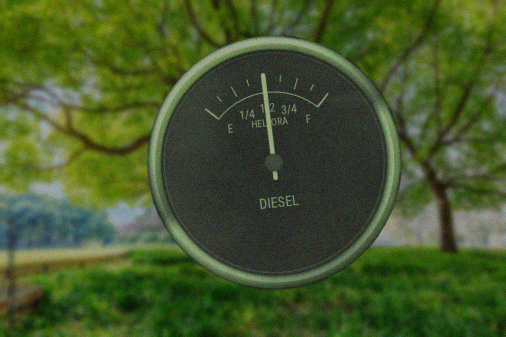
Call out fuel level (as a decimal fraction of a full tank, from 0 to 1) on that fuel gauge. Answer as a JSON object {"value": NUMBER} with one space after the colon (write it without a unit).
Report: {"value": 0.5}
